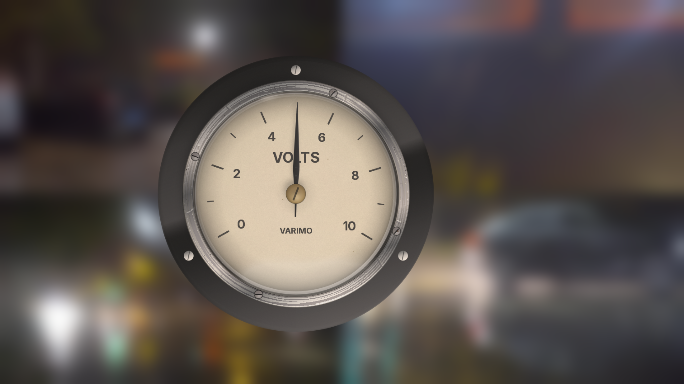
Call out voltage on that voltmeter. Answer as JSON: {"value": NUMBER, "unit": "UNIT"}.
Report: {"value": 5, "unit": "V"}
